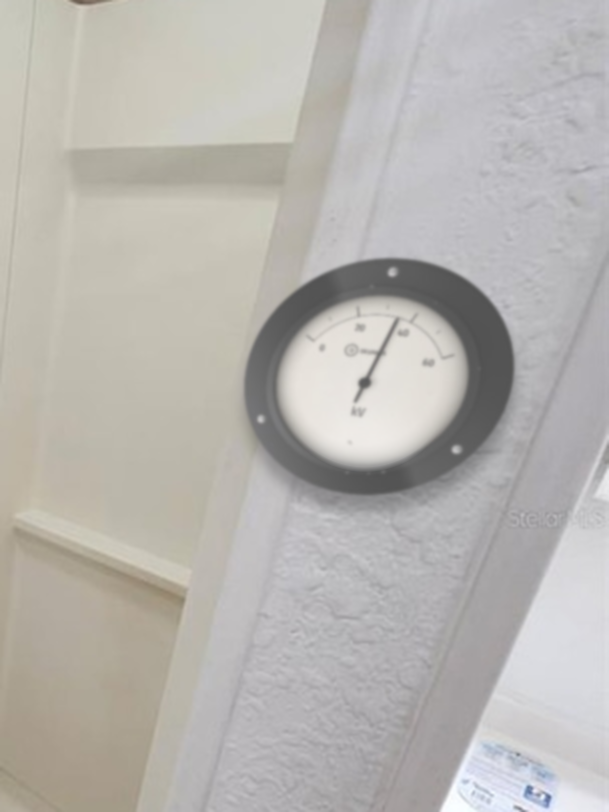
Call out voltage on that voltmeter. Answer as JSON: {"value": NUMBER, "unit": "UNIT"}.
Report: {"value": 35, "unit": "kV"}
